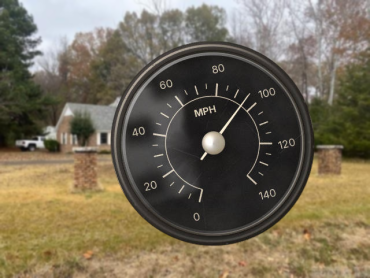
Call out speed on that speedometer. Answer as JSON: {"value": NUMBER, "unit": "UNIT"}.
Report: {"value": 95, "unit": "mph"}
